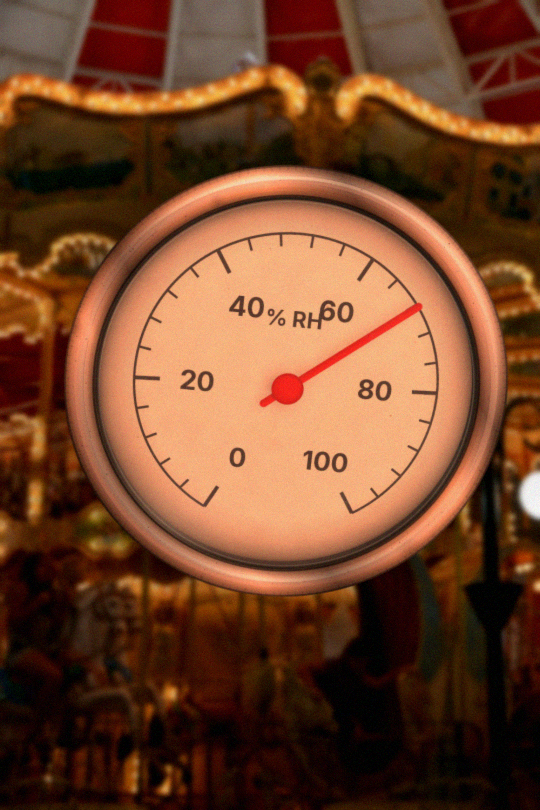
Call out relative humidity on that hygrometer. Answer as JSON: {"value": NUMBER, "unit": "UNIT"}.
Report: {"value": 68, "unit": "%"}
